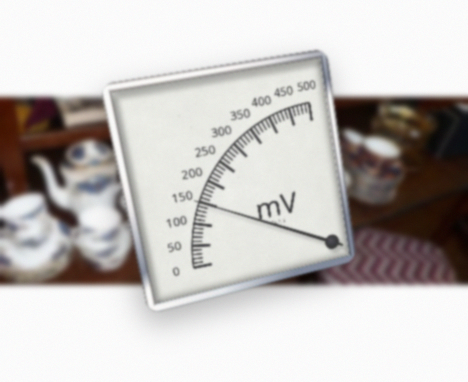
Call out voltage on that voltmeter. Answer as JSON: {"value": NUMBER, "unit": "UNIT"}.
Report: {"value": 150, "unit": "mV"}
